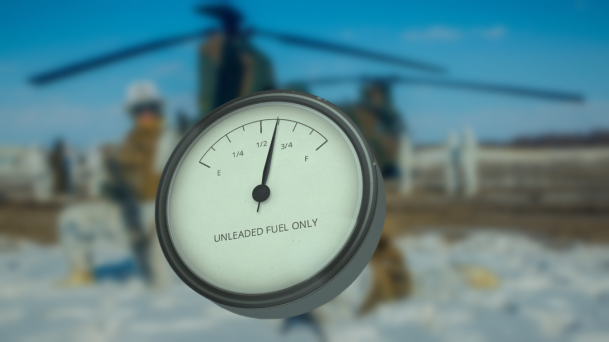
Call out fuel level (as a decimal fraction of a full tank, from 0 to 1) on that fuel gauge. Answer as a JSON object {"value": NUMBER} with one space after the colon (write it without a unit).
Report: {"value": 0.625}
